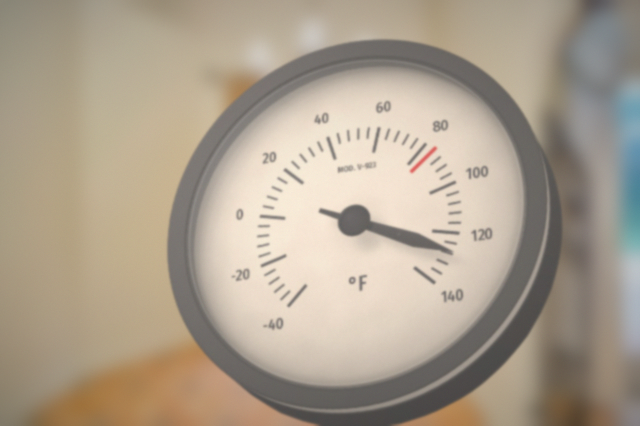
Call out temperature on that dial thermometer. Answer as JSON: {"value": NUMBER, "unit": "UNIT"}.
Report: {"value": 128, "unit": "°F"}
